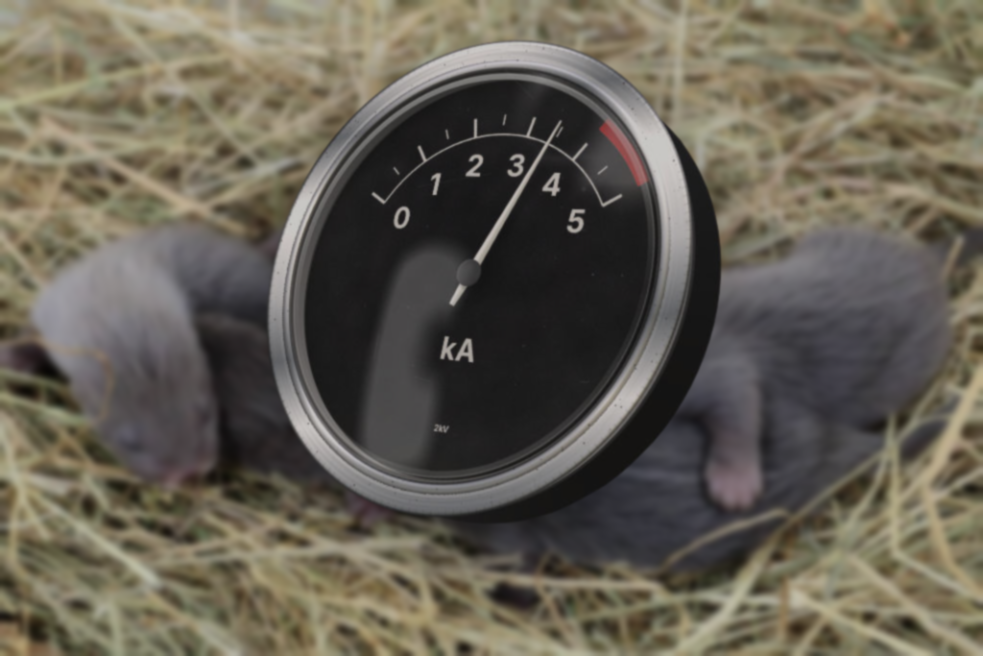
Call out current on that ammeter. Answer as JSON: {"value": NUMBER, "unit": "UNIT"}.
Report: {"value": 3.5, "unit": "kA"}
